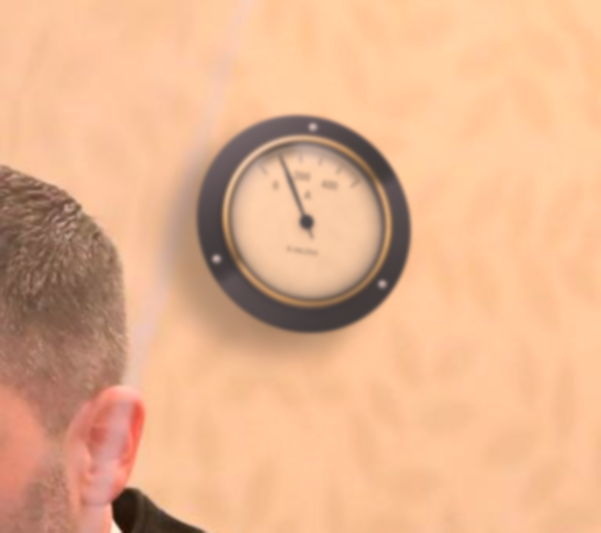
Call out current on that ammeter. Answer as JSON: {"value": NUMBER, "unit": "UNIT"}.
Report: {"value": 100, "unit": "A"}
